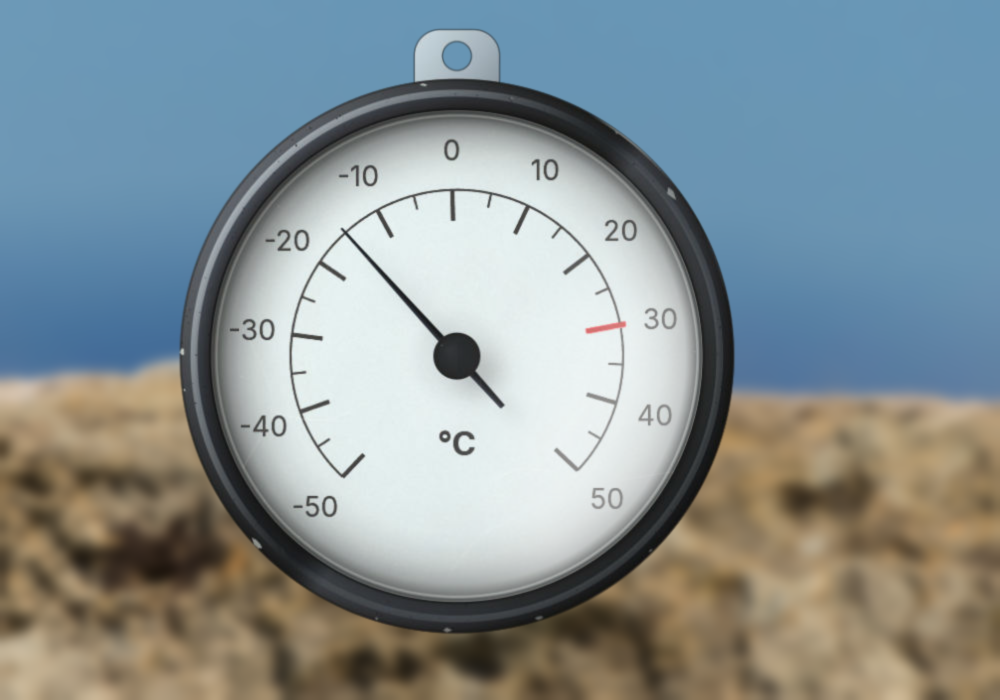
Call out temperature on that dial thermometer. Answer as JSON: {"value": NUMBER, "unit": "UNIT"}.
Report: {"value": -15, "unit": "°C"}
